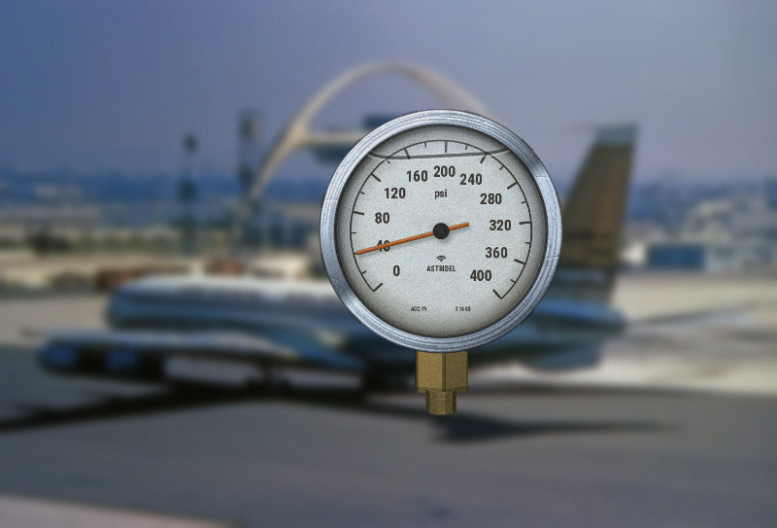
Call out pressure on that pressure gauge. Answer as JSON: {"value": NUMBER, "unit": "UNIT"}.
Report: {"value": 40, "unit": "psi"}
